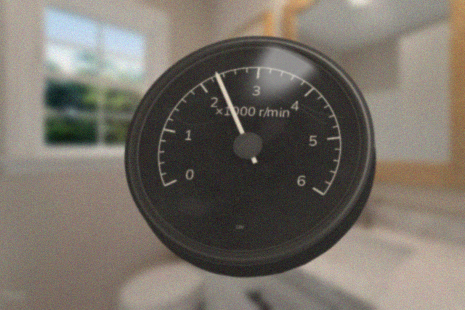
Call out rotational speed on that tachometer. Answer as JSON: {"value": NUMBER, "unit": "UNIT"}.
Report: {"value": 2300, "unit": "rpm"}
